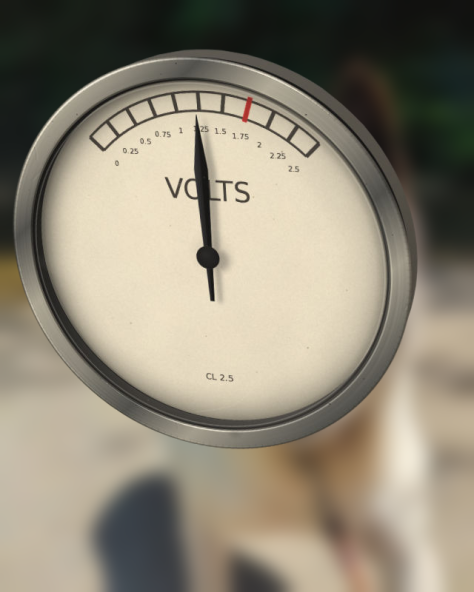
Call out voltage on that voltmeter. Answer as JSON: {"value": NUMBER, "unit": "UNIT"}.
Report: {"value": 1.25, "unit": "V"}
